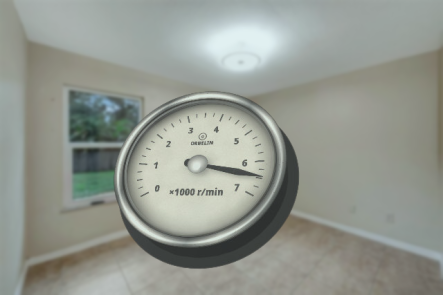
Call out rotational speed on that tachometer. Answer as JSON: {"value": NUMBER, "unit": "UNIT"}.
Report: {"value": 6500, "unit": "rpm"}
